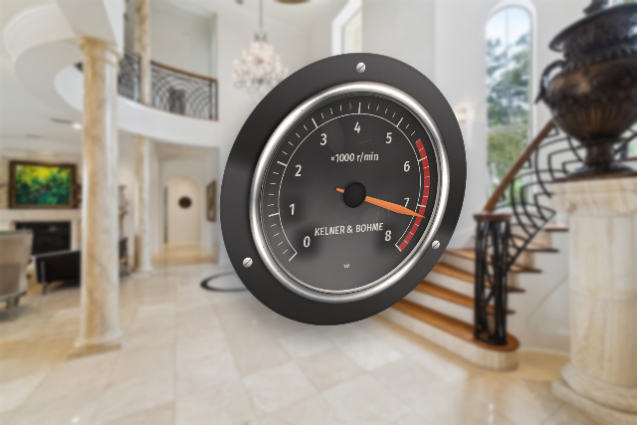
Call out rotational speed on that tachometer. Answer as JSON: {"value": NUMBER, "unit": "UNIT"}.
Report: {"value": 7200, "unit": "rpm"}
